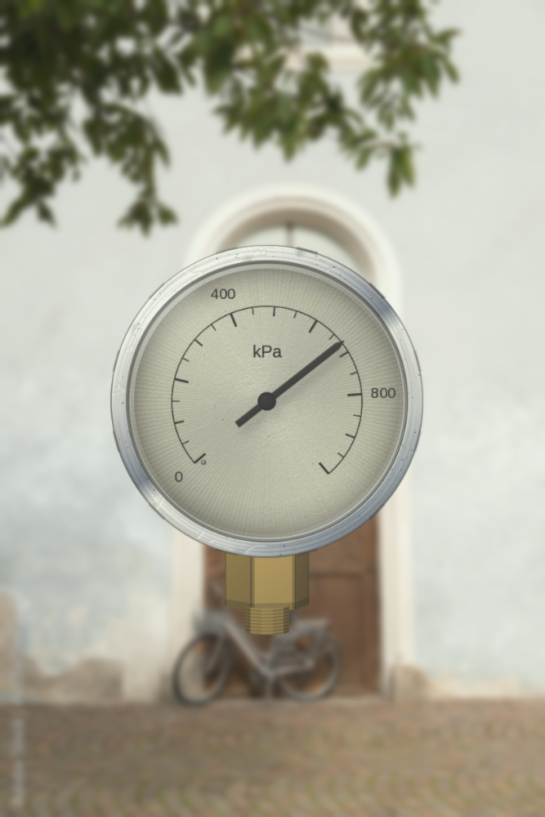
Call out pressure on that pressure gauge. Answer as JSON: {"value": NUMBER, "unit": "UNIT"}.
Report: {"value": 675, "unit": "kPa"}
